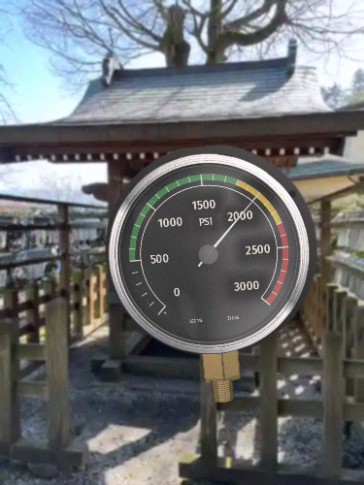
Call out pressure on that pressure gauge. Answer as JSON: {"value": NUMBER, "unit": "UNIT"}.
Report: {"value": 2000, "unit": "psi"}
